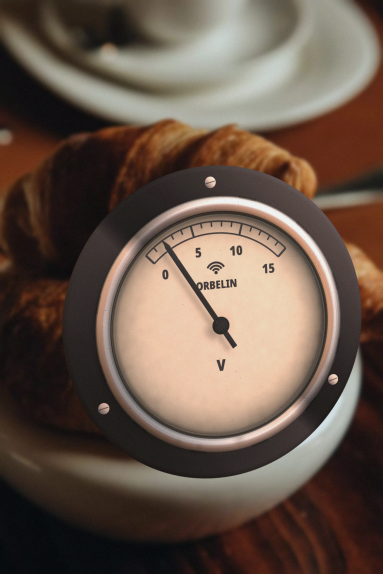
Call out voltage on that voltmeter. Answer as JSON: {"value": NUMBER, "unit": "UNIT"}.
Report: {"value": 2, "unit": "V"}
